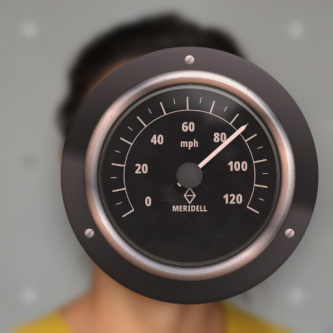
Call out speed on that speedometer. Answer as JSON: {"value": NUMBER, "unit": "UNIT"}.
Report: {"value": 85, "unit": "mph"}
